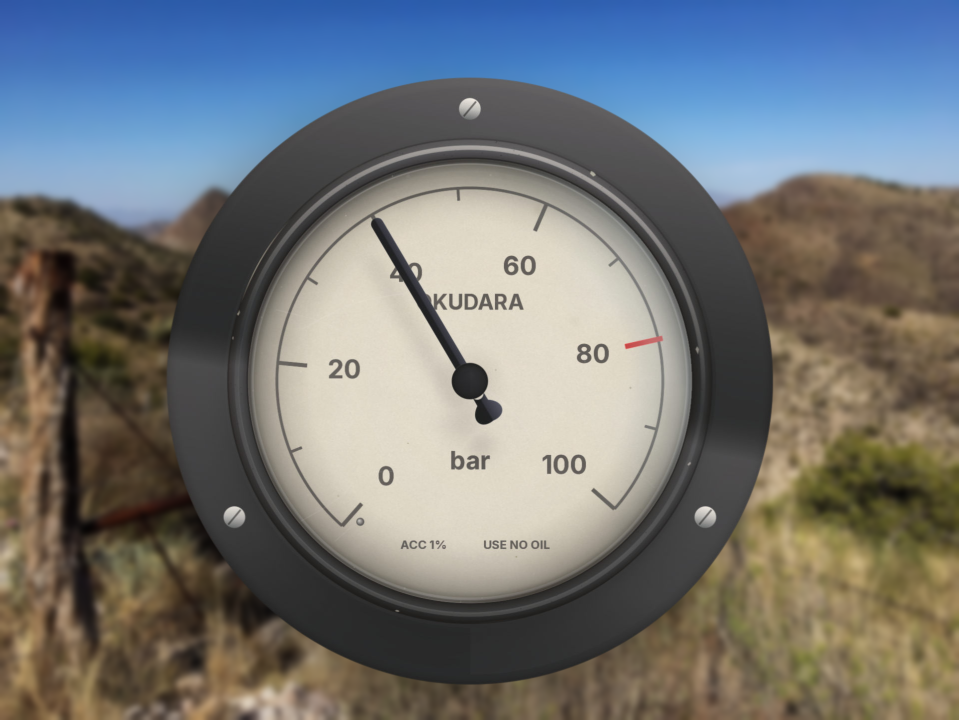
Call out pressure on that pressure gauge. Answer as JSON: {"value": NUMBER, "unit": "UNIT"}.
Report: {"value": 40, "unit": "bar"}
